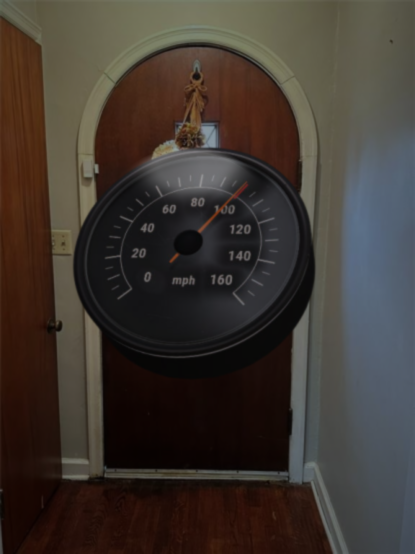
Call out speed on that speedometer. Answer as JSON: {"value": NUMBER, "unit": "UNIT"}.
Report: {"value": 100, "unit": "mph"}
